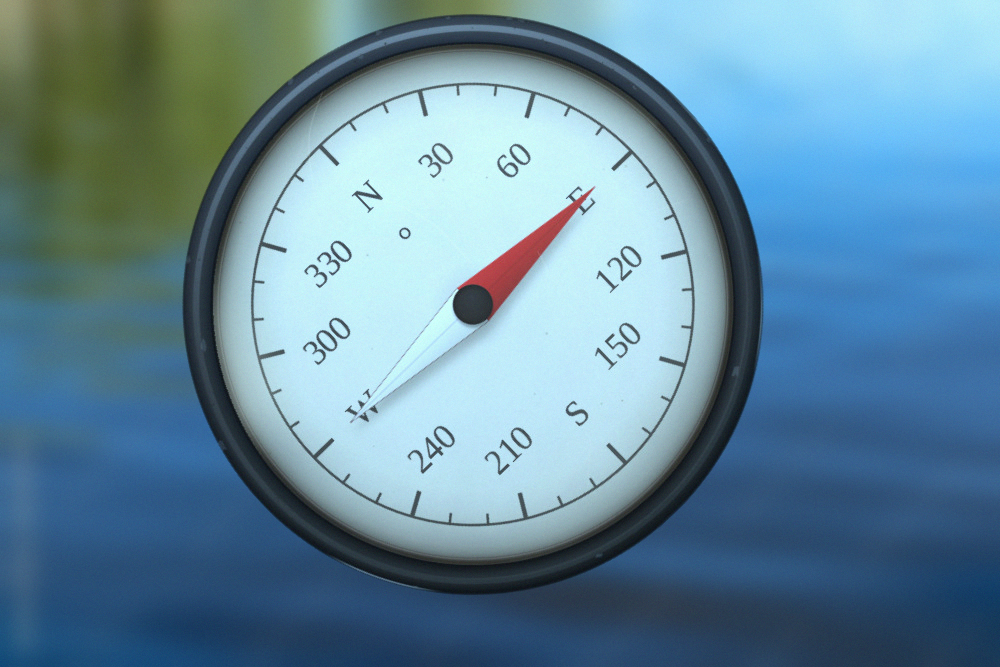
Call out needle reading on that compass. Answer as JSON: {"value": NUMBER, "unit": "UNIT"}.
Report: {"value": 90, "unit": "°"}
